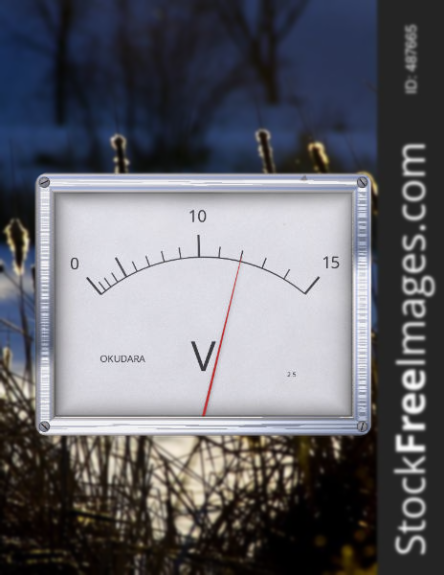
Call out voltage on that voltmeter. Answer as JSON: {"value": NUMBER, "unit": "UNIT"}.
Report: {"value": 12, "unit": "V"}
